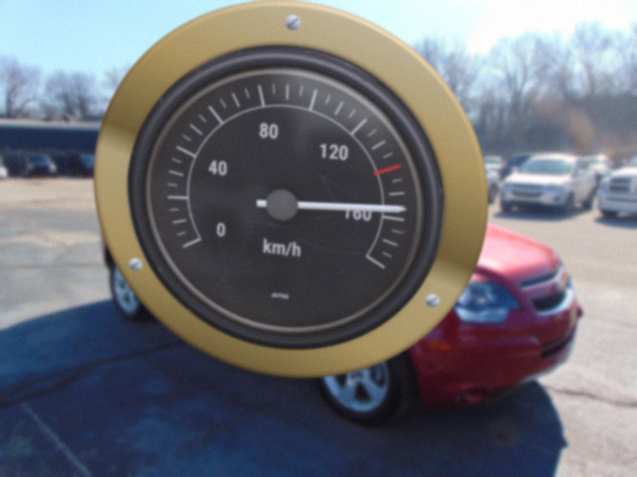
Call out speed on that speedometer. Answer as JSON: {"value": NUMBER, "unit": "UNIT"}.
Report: {"value": 155, "unit": "km/h"}
